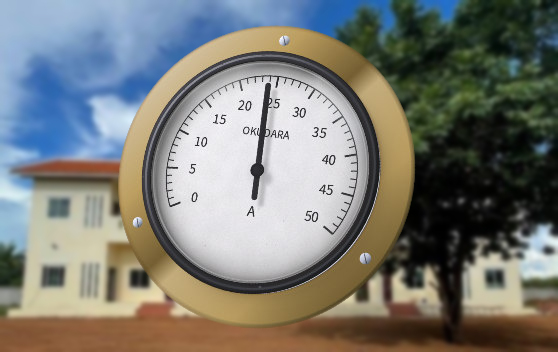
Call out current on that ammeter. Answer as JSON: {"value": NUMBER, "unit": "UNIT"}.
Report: {"value": 24, "unit": "A"}
